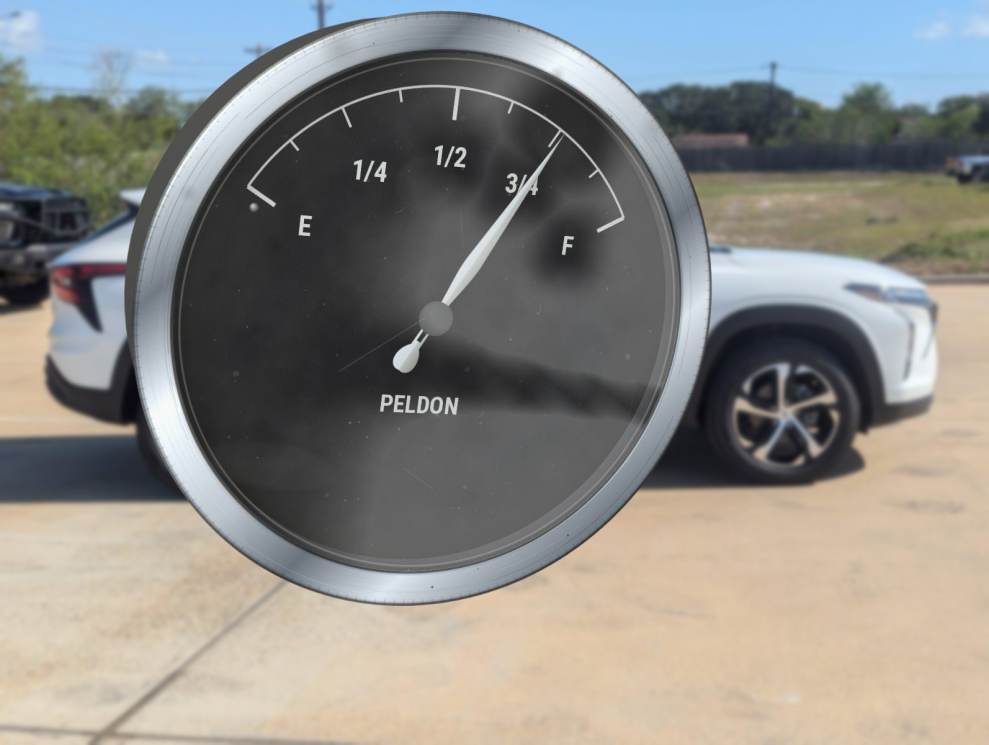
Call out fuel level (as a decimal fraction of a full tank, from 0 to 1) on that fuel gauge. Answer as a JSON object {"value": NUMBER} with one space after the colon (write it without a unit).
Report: {"value": 0.75}
